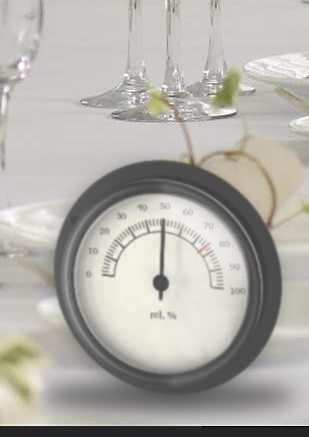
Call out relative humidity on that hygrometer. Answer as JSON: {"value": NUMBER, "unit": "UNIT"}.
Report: {"value": 50, "unit": "%"}
